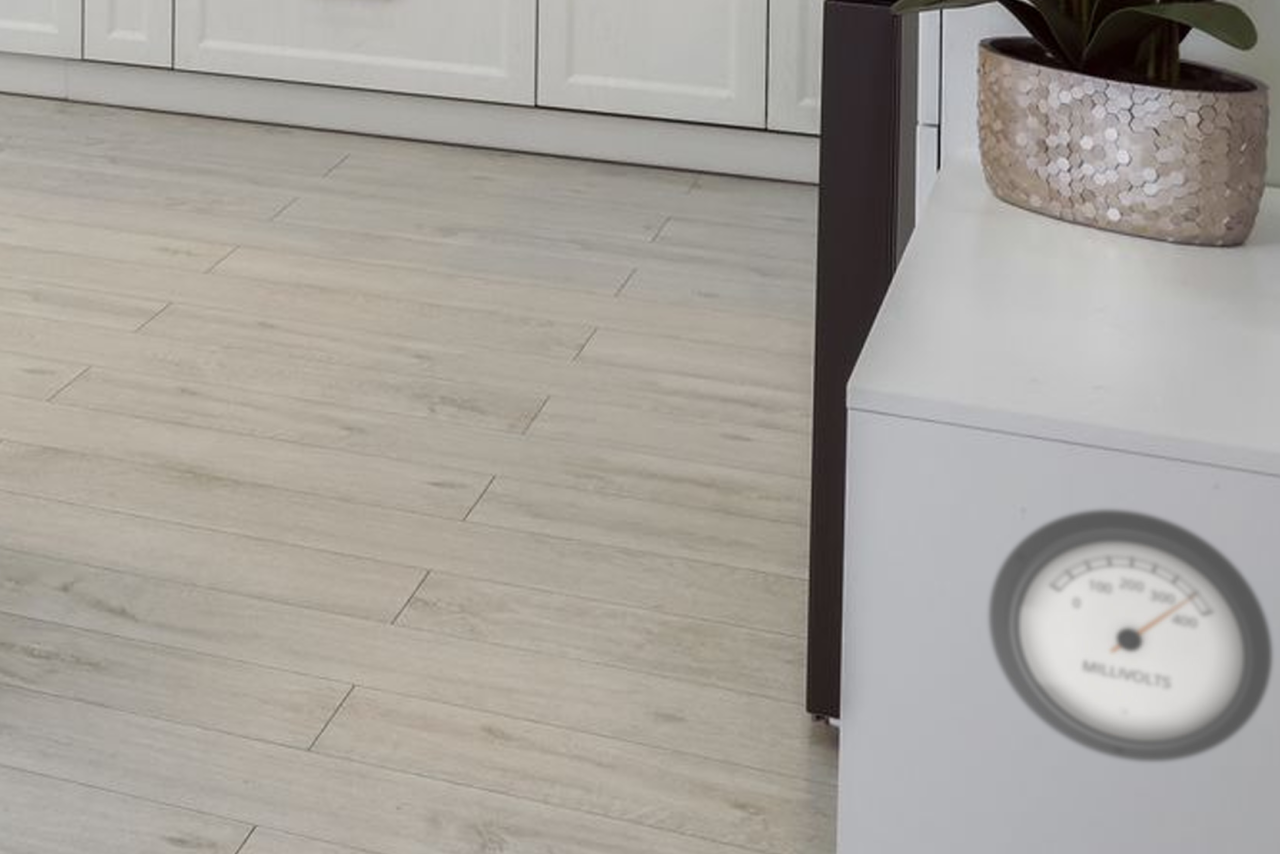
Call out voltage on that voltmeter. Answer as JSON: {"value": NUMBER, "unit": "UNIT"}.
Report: {"value": 350, "unit": "mV"}
